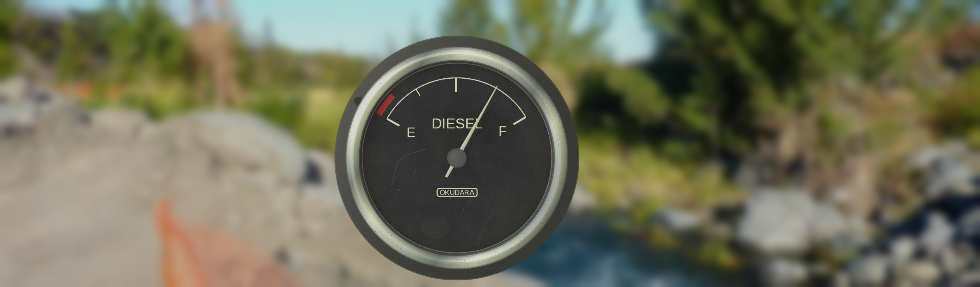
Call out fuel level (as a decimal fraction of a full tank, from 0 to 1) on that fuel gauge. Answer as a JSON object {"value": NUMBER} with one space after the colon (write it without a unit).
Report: {"value": 0.75}
